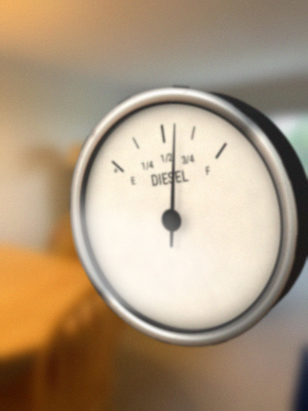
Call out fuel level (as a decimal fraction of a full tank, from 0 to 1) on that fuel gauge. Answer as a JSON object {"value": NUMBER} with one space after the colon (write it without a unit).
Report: {"value": 0.625}
